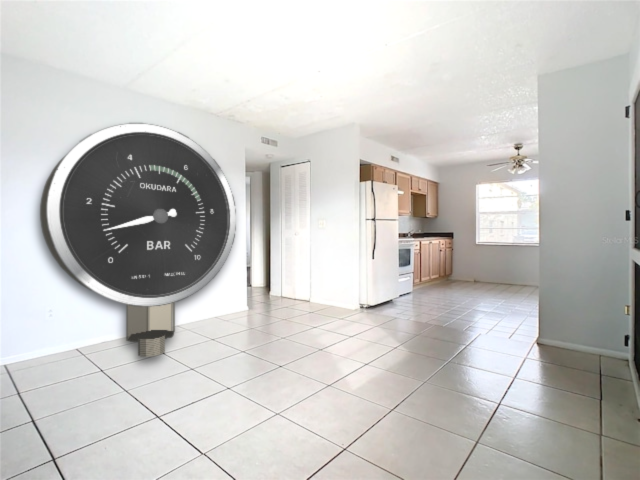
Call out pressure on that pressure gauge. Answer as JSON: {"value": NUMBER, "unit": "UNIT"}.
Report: {"value": 1, "unit": "bar"}
